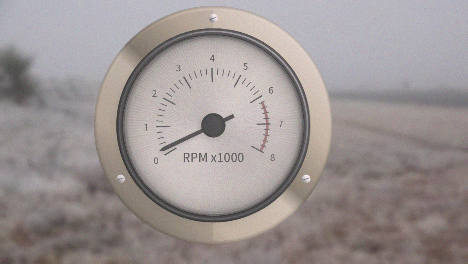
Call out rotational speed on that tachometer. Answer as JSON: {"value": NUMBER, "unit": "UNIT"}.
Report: {"value": 200, "unit": "rpm"}
